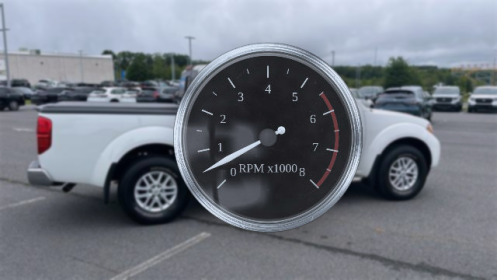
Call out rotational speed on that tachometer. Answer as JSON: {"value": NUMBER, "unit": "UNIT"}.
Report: {"value": 500, "unit": "rpm"}
